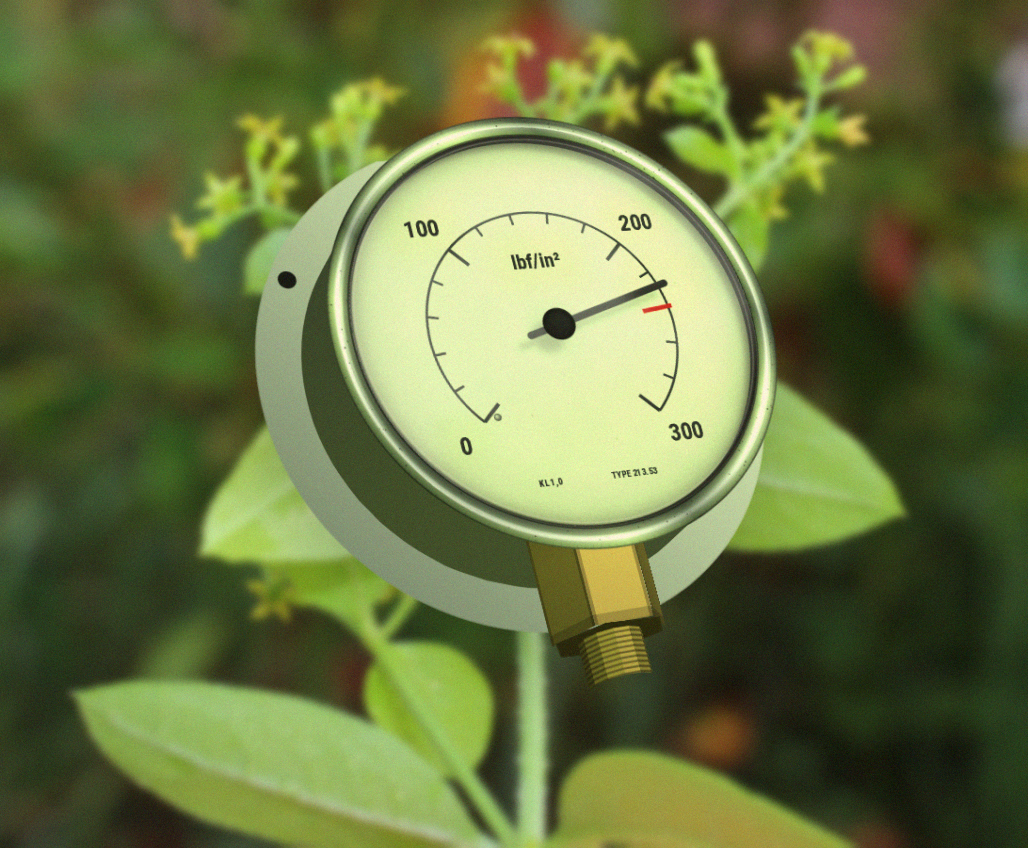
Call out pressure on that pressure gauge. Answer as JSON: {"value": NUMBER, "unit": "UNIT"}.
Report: {"value": 230, "unit": "psi"}
